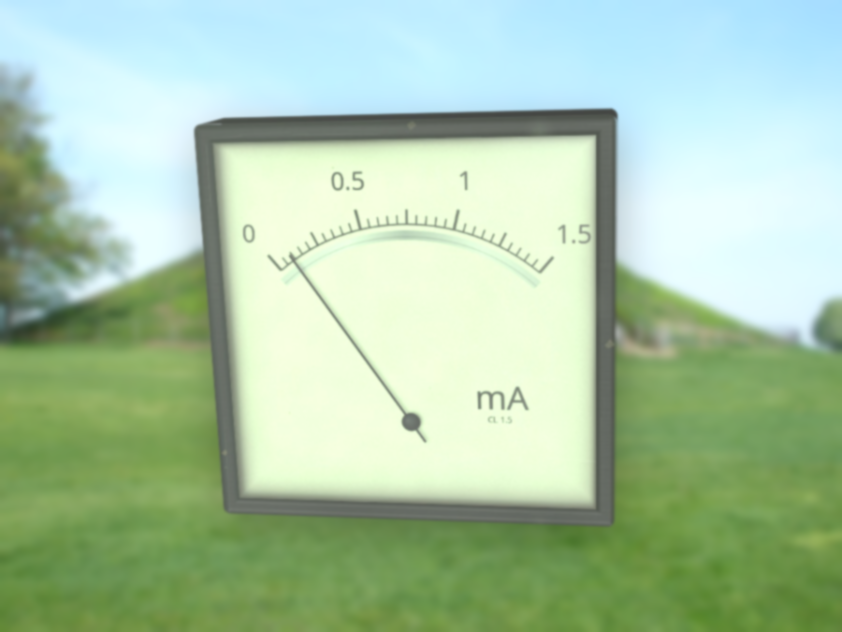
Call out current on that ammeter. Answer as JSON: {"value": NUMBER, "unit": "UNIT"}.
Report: {"value": 0.1, "unit": "mA"}
